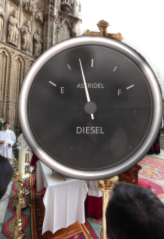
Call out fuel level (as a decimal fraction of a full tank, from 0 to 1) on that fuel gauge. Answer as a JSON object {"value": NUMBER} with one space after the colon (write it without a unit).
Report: {"value": 0.375}
